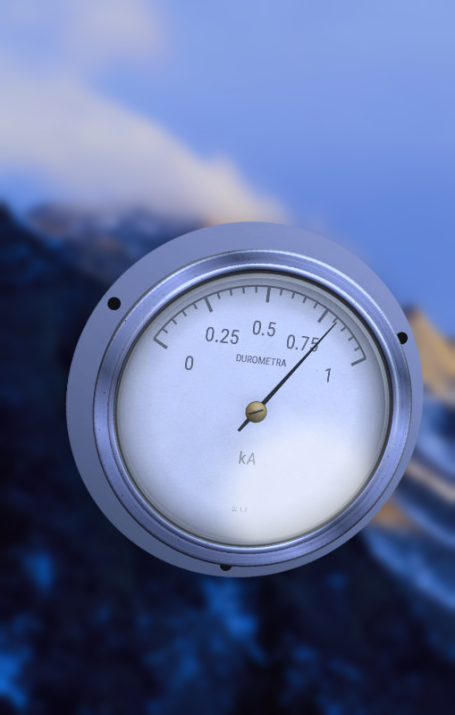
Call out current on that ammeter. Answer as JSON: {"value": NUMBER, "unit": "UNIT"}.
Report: {"value": 0.8, "unit": "kA"}
